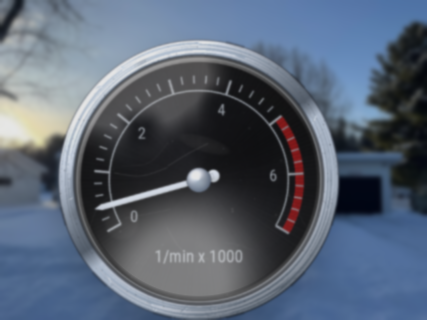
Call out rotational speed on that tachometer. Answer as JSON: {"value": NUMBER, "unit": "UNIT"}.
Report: {"value": 400, "unit": "rpm"}
